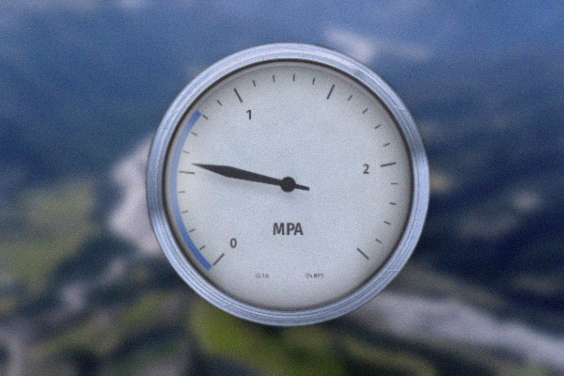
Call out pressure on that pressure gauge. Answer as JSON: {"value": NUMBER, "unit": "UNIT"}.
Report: {"value": 0.55, "unit": "MPa"}
